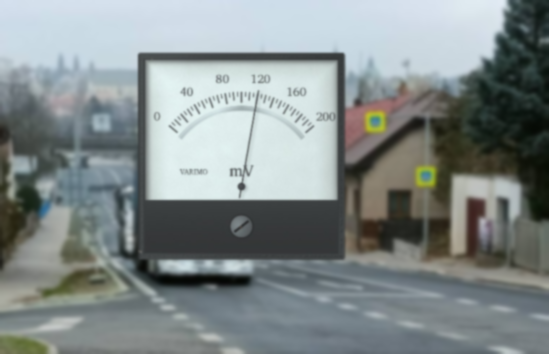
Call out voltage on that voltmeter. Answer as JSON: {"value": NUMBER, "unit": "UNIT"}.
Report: {"value": 120, "unit": "mV"}
